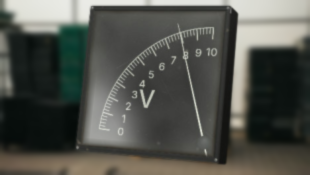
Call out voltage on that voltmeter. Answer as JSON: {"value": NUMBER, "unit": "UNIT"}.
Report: {"value": 8, "unit": "V"}
